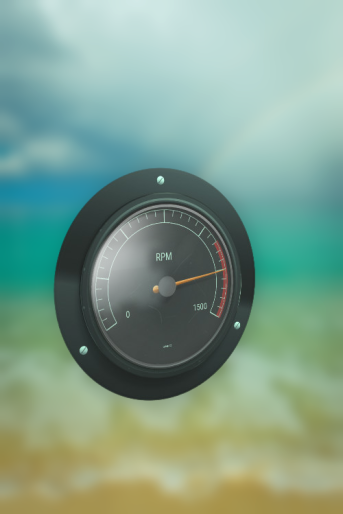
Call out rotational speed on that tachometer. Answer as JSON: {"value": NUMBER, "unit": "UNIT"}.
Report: {"value": 1250, "unit": "rpm"}
